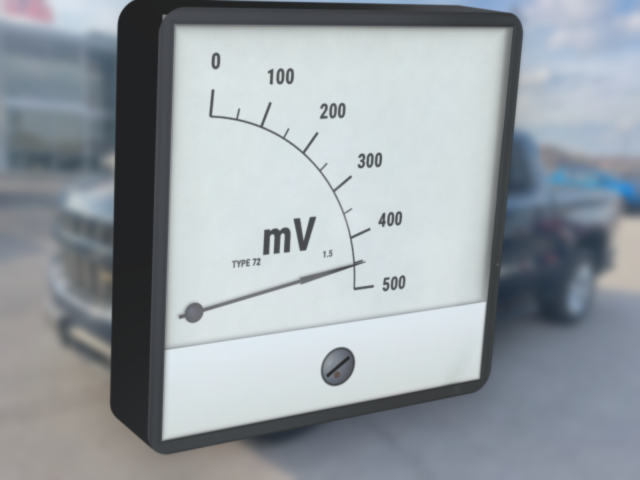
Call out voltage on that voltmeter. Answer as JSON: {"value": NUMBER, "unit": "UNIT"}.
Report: {"value": 450, "unit": "mV"}
